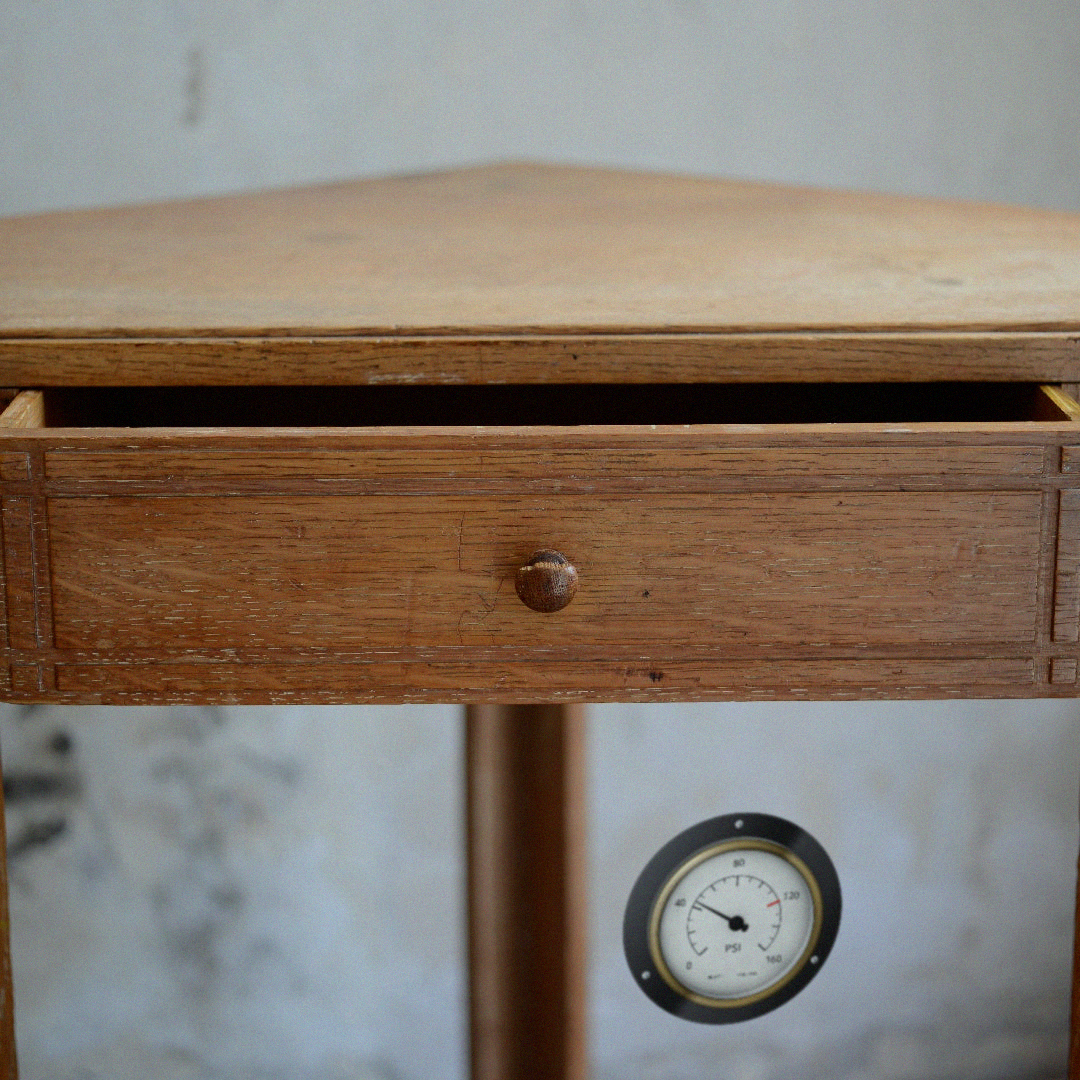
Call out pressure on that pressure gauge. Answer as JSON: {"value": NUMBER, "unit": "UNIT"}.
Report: {"value": 45, "unit": "psi"}
